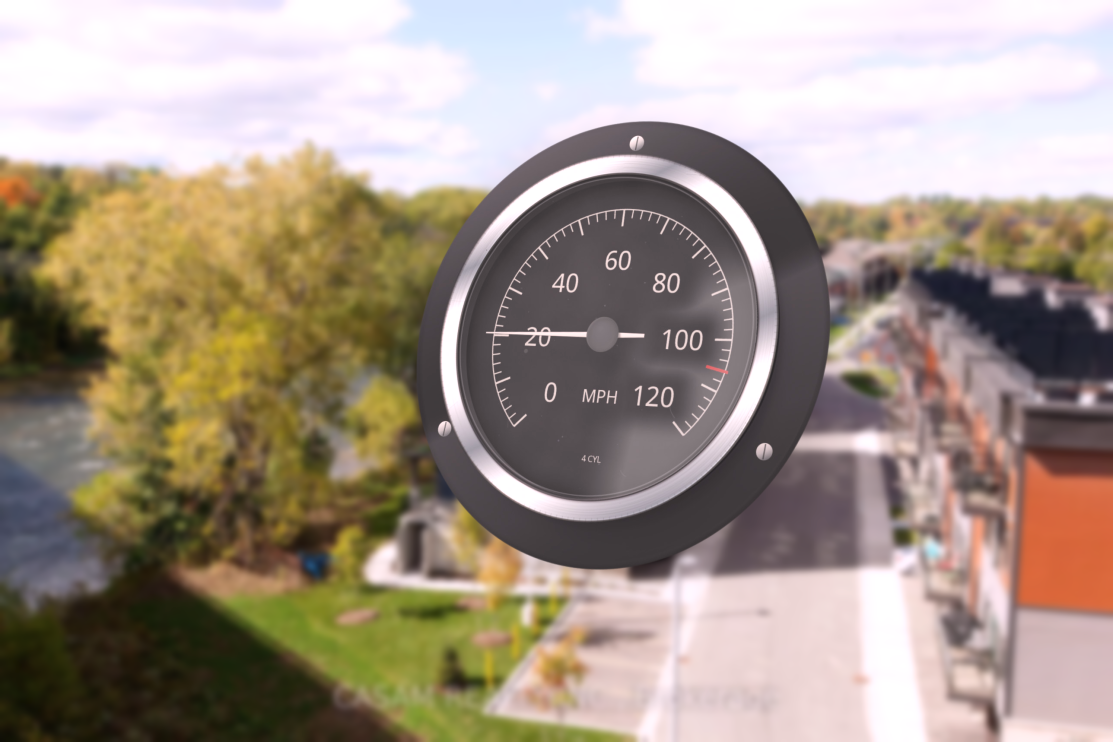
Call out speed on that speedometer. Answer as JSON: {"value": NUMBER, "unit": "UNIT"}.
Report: {"value": 20, "unit": "mph"}
